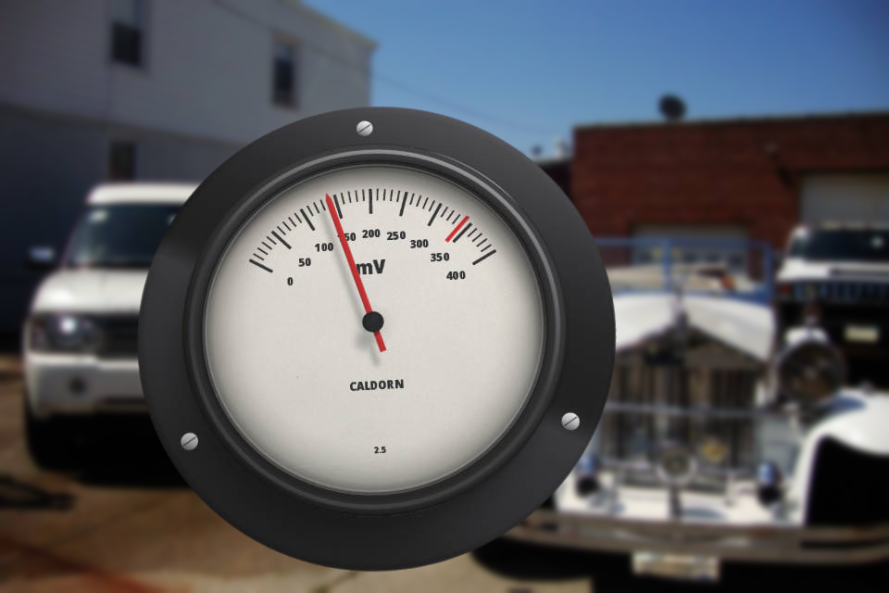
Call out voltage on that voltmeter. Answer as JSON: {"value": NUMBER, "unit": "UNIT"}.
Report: {"value": 140, "unit": "mV"}
